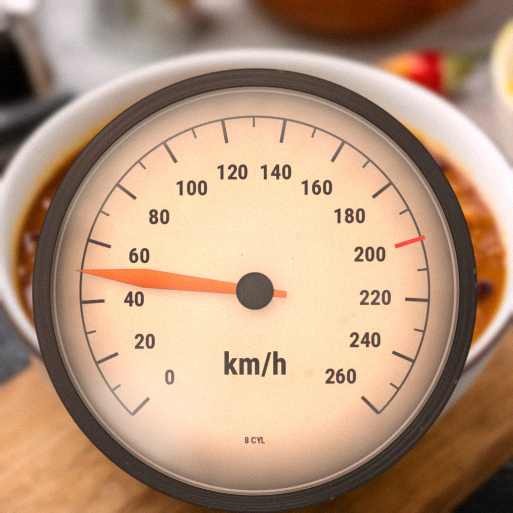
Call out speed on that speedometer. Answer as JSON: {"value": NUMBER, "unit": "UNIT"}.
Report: {"value": 50, "unit": "km/h"}
